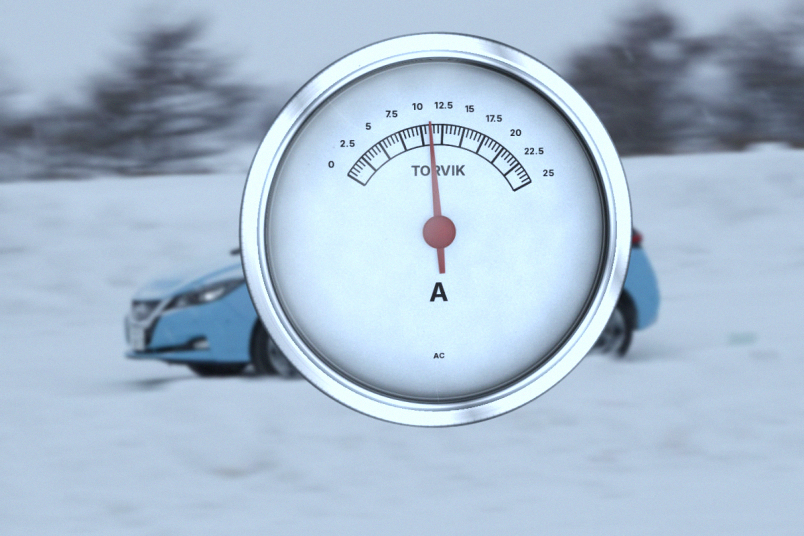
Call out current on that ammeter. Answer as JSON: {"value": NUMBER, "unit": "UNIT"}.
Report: {"value": 11, "unit": "A"}
